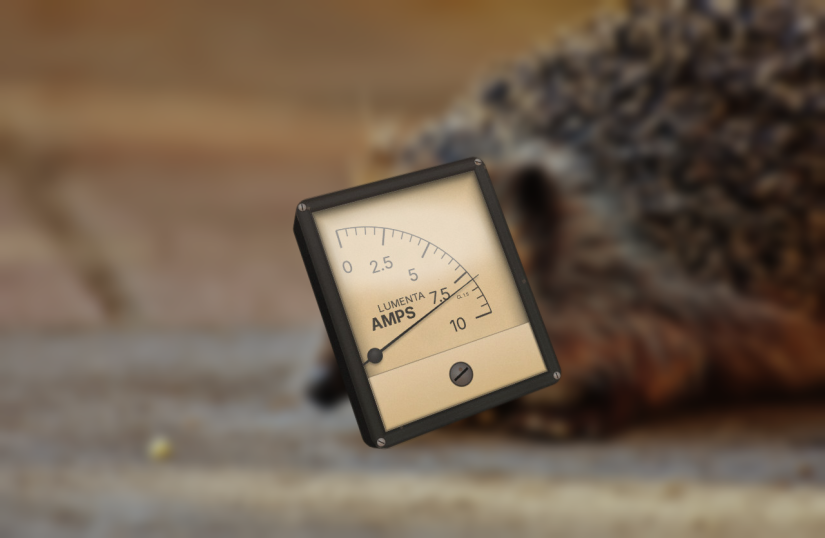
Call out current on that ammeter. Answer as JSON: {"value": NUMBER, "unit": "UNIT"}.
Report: {"value": 8, "unit": "A"}
